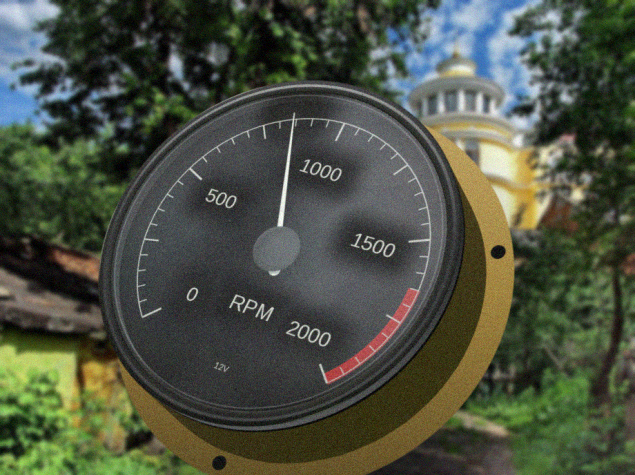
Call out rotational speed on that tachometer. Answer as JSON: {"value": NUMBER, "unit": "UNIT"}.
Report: {"value": 850, "unit": "rpm"}
